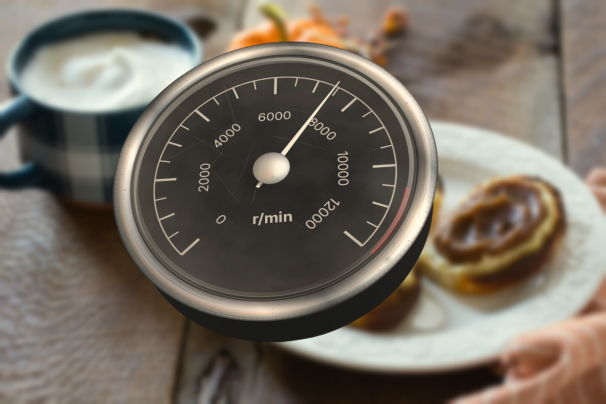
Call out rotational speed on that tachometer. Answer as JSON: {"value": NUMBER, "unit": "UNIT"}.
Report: {"value": 7500, "unit": "rpm"}
